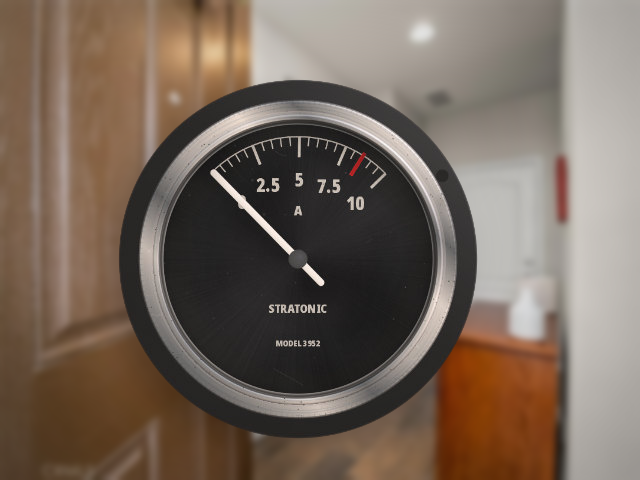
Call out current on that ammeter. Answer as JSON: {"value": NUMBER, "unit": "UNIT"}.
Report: {"value": 0, "unit": "A"}
